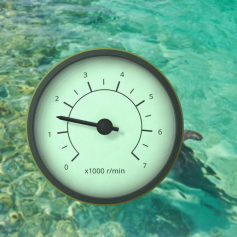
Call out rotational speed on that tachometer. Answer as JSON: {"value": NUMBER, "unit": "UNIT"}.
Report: {"value": 1500, "unit": "rpm"}
